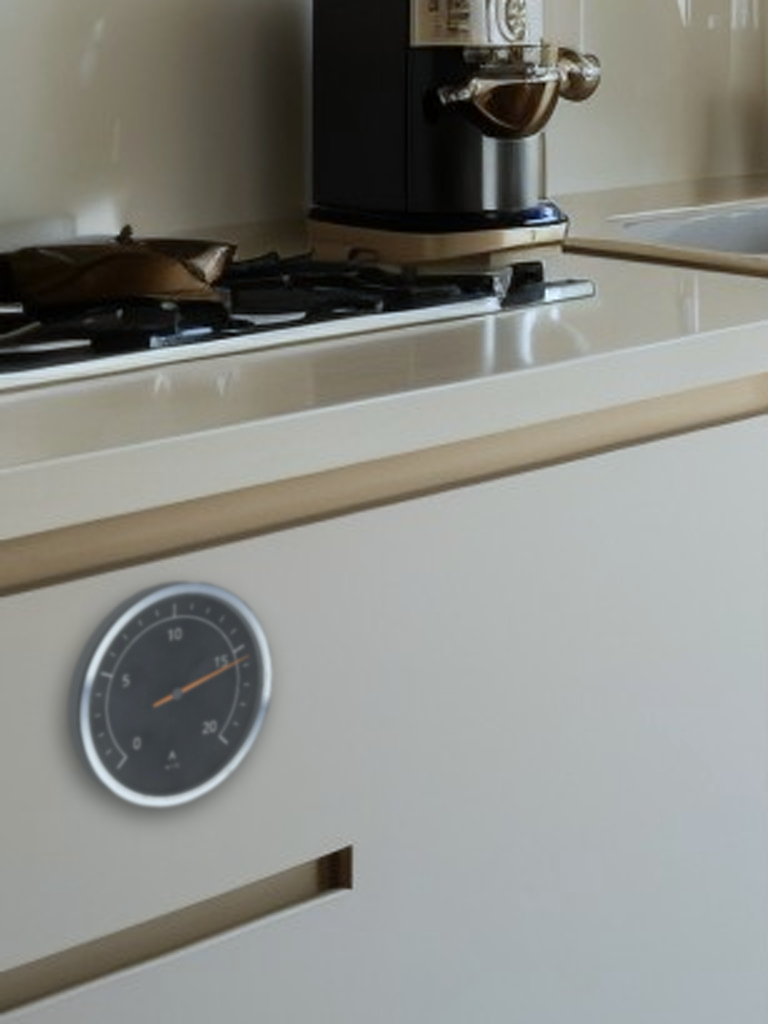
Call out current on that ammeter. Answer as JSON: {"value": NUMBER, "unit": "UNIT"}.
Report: {"value": 15.5, "unit": "A"}
